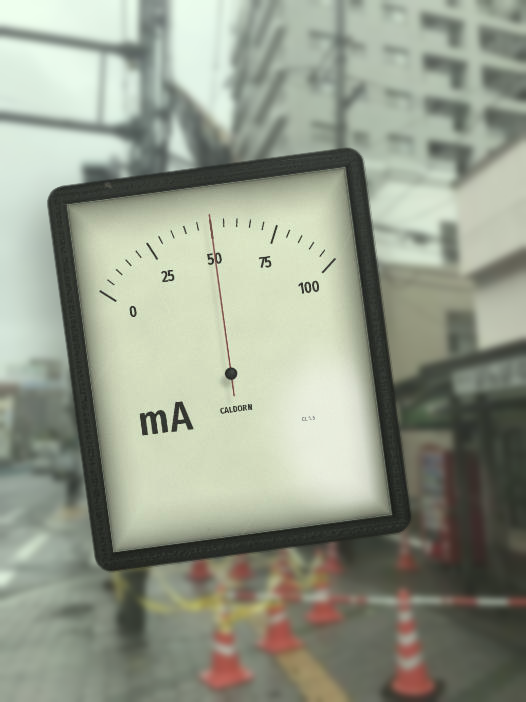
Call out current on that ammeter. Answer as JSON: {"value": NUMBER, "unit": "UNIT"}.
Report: {"value": 50, "unit": "mA"}
